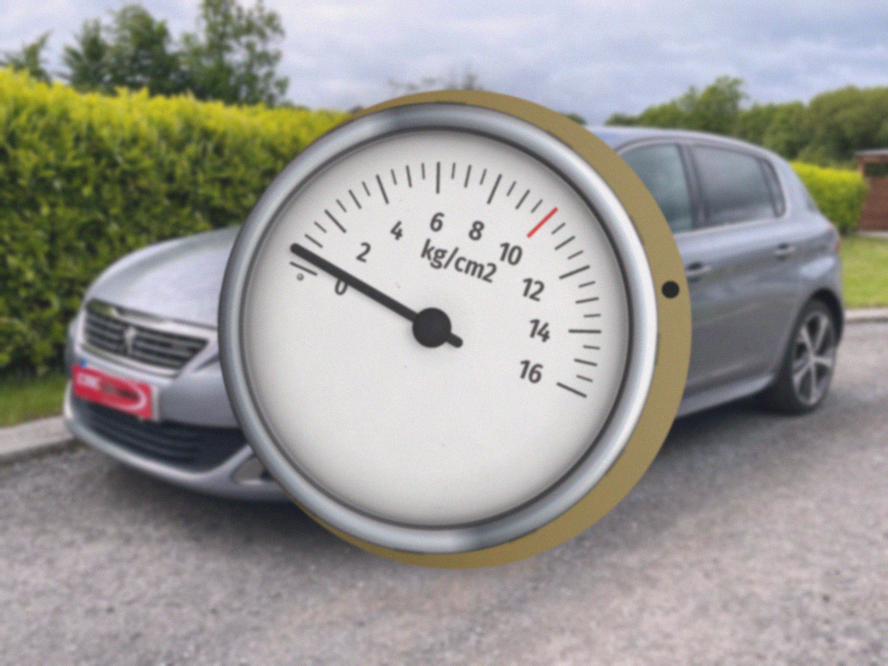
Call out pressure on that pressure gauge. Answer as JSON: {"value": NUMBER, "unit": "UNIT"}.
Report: {"value": 0.5, "unit": "kg/cm²"}
